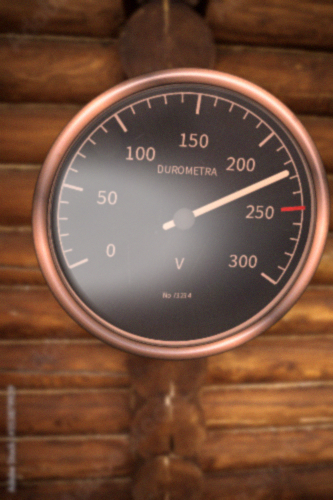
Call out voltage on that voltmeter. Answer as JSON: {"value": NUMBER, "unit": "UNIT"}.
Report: {"value": 225, "unit": "V"}
